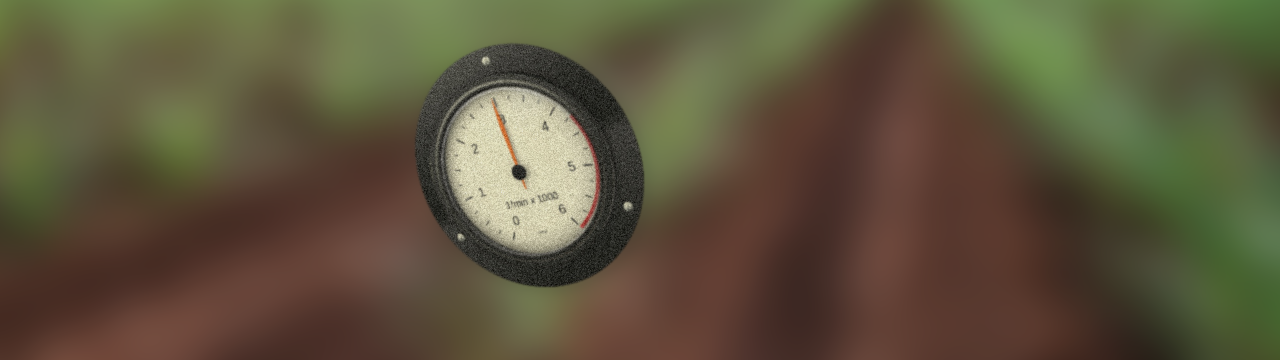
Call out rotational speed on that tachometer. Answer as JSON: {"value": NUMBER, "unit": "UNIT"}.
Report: {"value": 3000, "unit": "rpm"}
